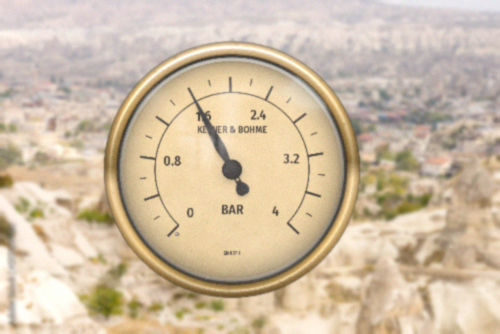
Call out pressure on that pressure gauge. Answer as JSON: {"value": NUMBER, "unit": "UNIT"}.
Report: {"value": 1.6, "unit": "bar"}
